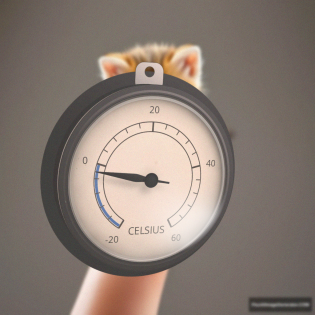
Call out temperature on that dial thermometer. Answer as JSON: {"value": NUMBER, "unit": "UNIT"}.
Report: {"value": -2, "unit": "°C"}
